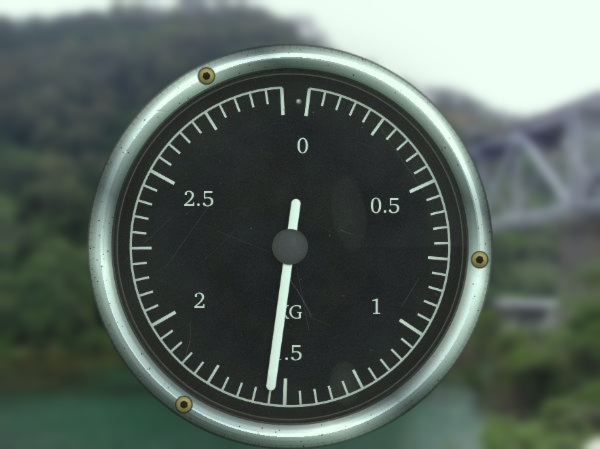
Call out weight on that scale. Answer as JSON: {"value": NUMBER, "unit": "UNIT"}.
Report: {"value": 1.55, "unit": "kg"}
